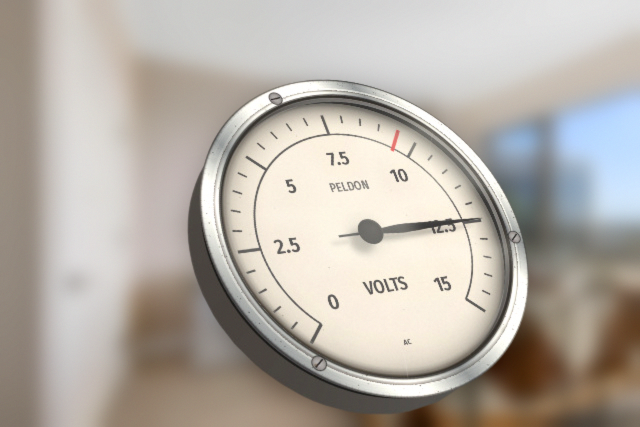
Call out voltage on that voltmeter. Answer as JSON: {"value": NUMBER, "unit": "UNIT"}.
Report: {"value": 12.5, "unit": "V"}
